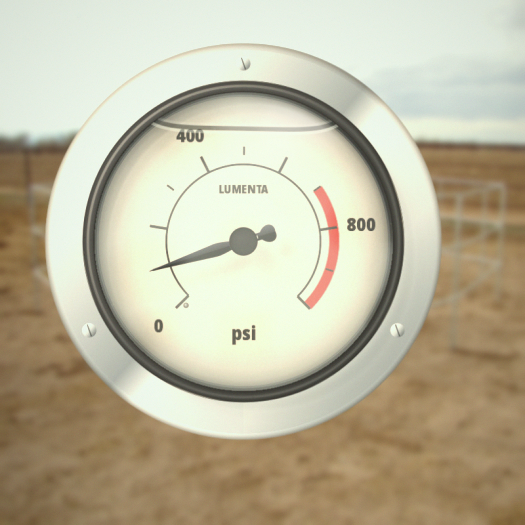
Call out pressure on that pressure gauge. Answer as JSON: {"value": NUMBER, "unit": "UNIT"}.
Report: {"value": 100, "unit": "psi"}
